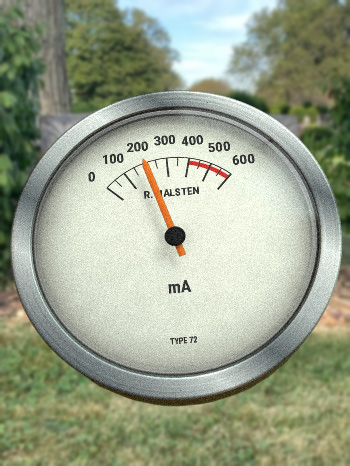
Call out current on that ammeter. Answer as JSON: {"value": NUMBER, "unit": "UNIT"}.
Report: {"value": 200, "unit": "mA"}
